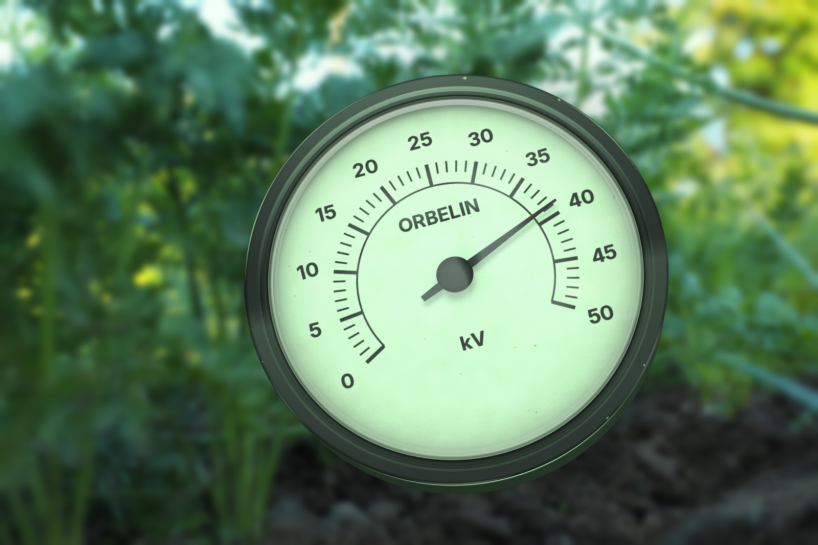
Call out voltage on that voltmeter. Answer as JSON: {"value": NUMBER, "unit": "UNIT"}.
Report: {"value": 39, "unit": "kV"}
